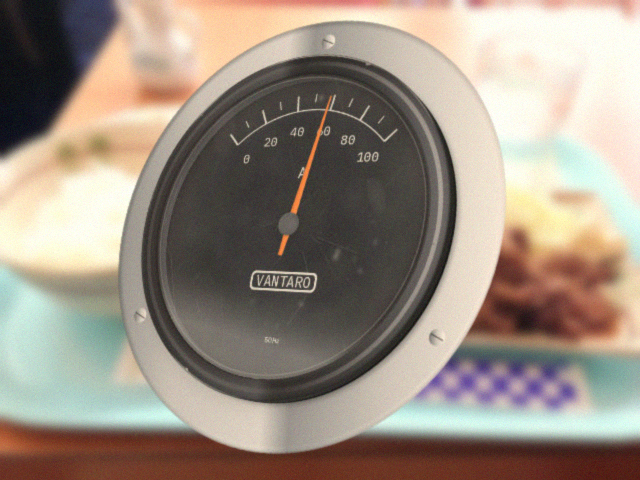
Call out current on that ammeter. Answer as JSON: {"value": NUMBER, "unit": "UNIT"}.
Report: {"value": 60, "unit": "A"}
